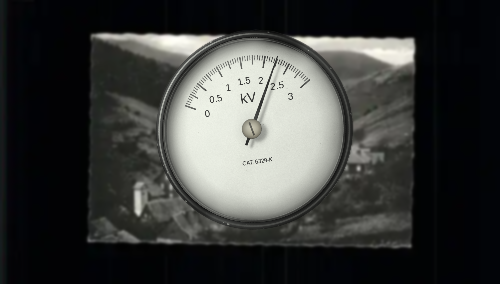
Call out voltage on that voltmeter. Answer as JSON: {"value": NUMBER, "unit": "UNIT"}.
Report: {"value": 2.25, "unit": "kV"}
